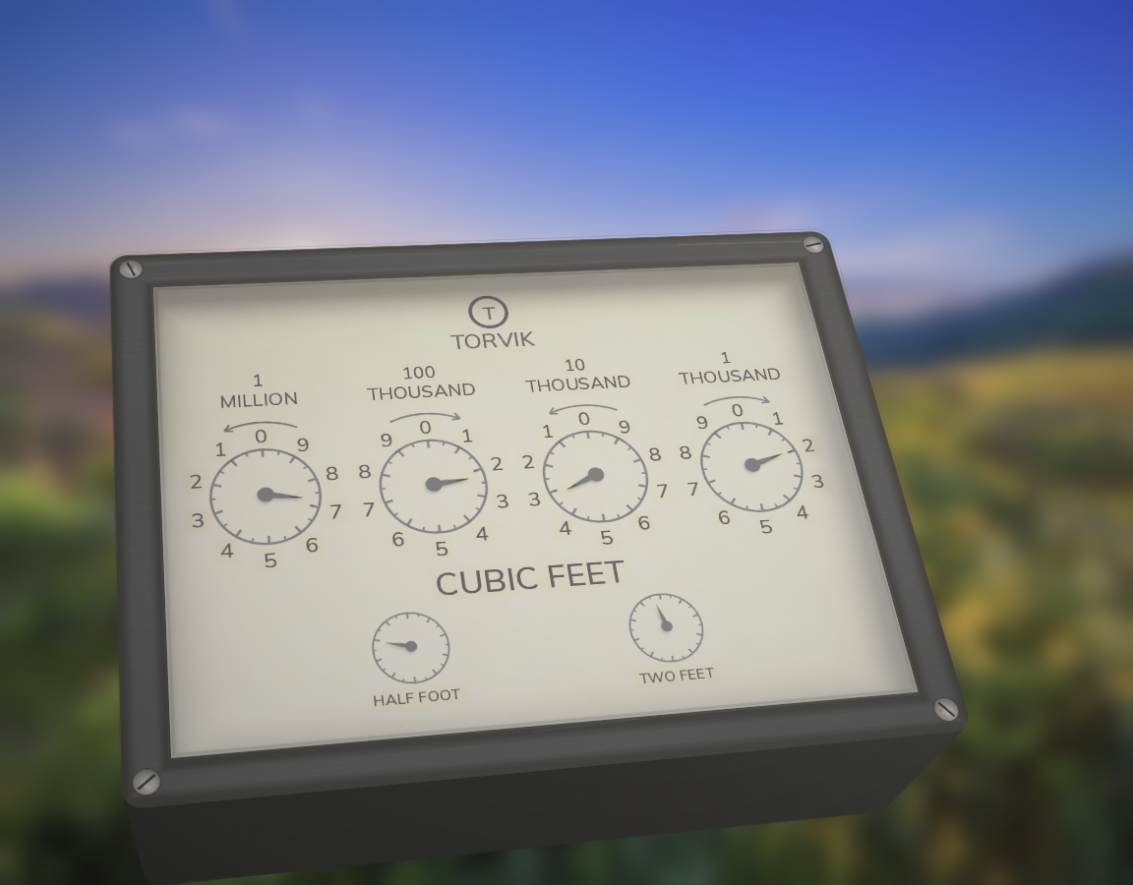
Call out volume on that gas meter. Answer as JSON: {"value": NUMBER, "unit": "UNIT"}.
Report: {"value": 723200, "unit": "ft³"}
